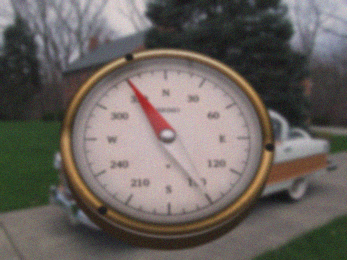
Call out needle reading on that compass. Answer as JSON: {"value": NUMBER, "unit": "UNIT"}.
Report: {"value": 330, "unit": "°"}
